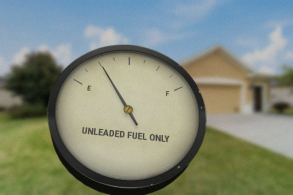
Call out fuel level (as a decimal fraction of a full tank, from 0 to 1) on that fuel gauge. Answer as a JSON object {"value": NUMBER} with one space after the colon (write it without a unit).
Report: {"value": 0.25}
